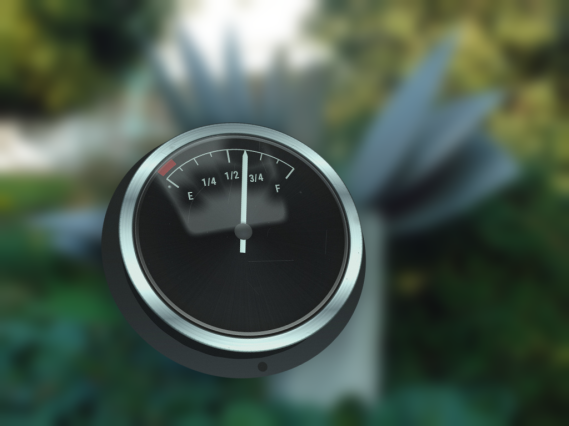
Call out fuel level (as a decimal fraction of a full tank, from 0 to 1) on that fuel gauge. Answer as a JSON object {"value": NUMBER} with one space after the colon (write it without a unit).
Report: {"value": 0.625}
